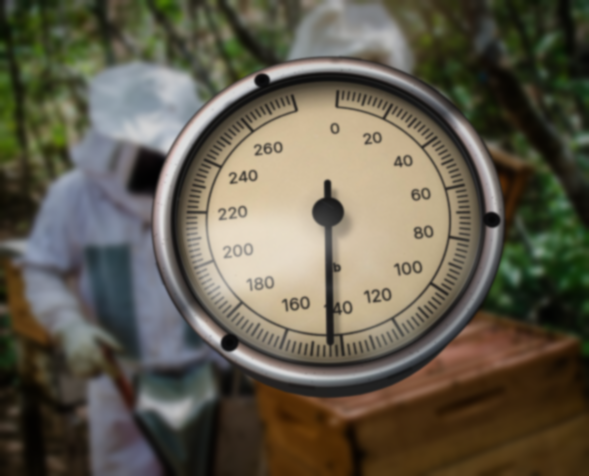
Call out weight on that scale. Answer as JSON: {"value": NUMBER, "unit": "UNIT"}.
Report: {"value": 144, "unit": "lb"}
